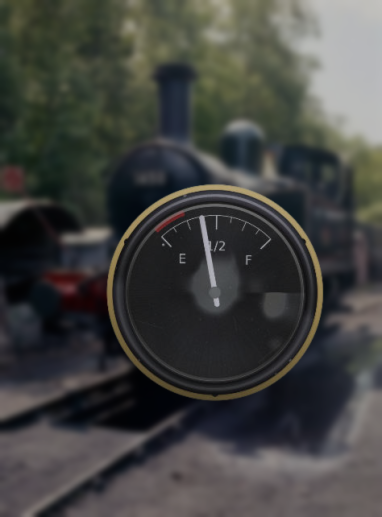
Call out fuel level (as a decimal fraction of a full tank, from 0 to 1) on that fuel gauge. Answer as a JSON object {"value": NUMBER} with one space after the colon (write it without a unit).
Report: {"value": 0.375}
